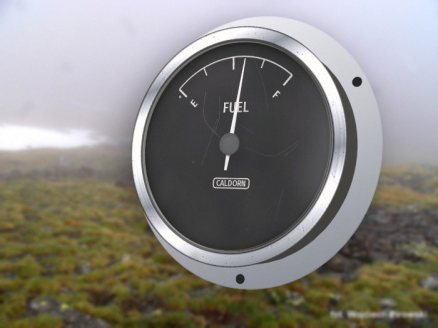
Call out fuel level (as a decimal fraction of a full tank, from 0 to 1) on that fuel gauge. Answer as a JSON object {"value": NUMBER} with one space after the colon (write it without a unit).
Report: {"value": 0.625}
